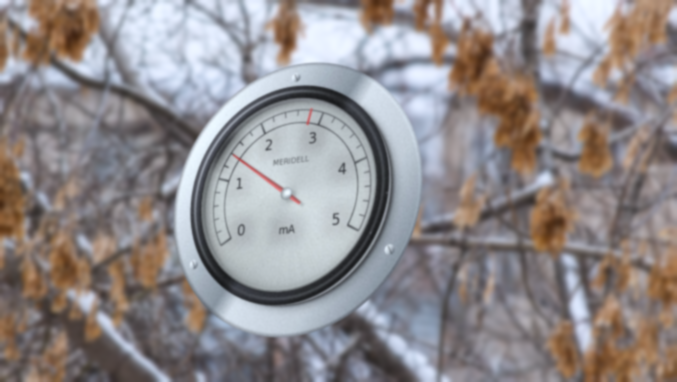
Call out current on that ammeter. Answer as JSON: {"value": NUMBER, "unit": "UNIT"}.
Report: {"value": 1.4, "unit": "mA"}
